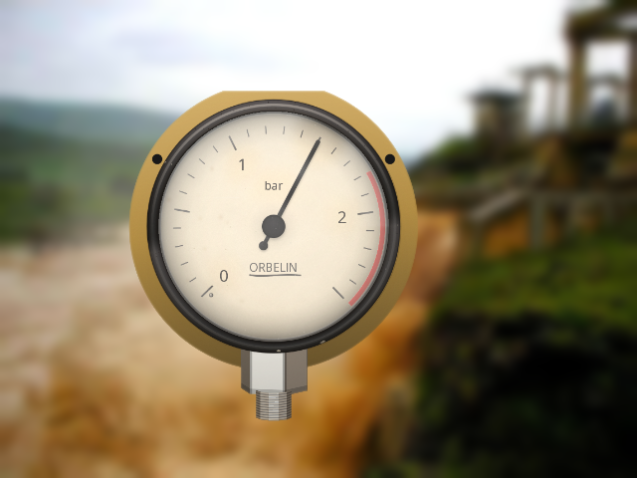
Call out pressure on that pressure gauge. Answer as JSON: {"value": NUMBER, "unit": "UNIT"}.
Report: {"value": 1.5, "unit": "bar"}
